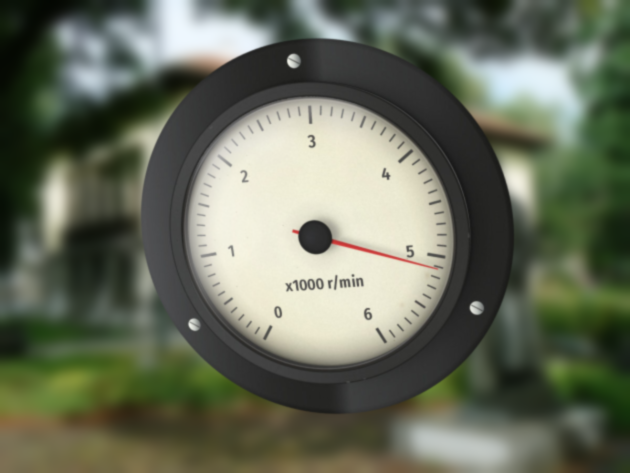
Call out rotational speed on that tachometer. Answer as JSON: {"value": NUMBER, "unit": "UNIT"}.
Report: {"value": 5100, "unit": "rpm"}
